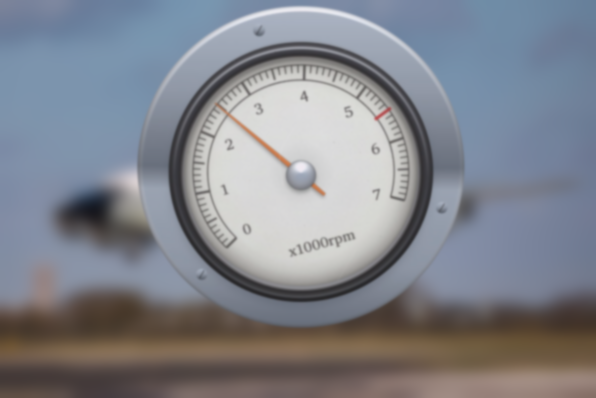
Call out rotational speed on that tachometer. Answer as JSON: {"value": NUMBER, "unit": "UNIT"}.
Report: {"value": 2500, "unit": "rpm"}
